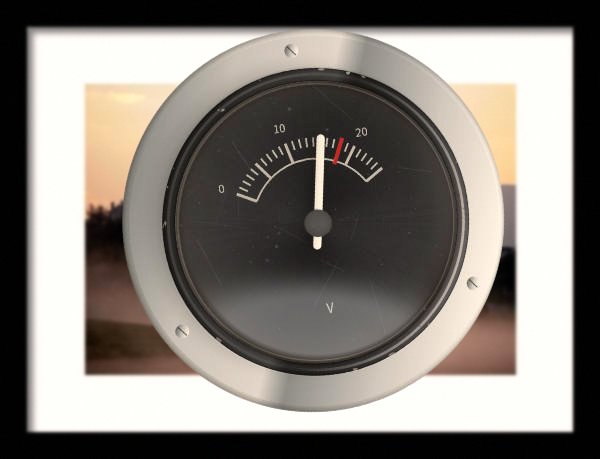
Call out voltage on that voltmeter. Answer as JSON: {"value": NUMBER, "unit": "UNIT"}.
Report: {"value": 15, "unit": "V"}
